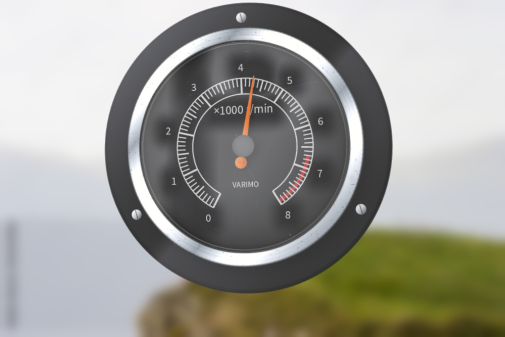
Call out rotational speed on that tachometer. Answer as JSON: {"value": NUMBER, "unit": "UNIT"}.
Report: {"value": 4300, "unit": "rpm"}
